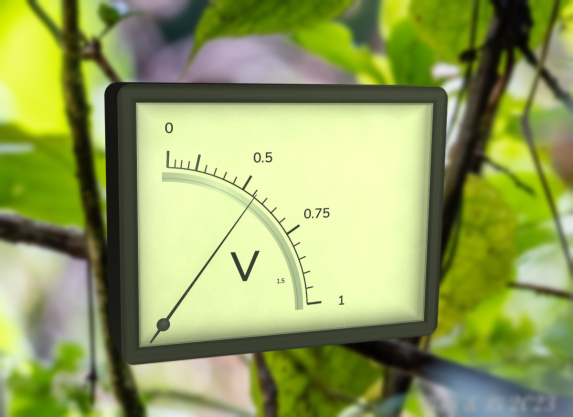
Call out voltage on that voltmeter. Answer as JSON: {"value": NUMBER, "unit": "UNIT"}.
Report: {"value": 0.55, "unit": "V"}
